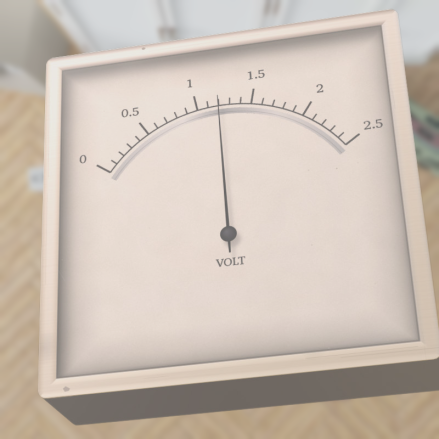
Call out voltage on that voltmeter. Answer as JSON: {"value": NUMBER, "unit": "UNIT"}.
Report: {"value": 1.2, "unit": "V"}
